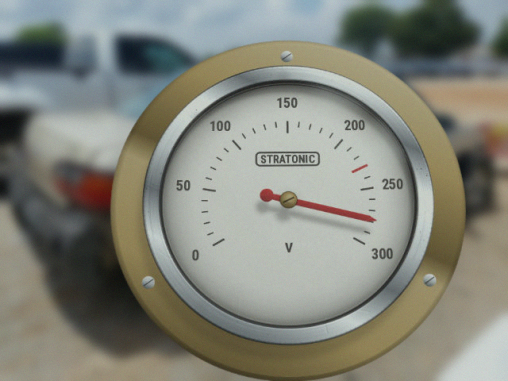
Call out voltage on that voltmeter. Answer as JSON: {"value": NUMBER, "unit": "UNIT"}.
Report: {"value": 280, "unit": "V"}
